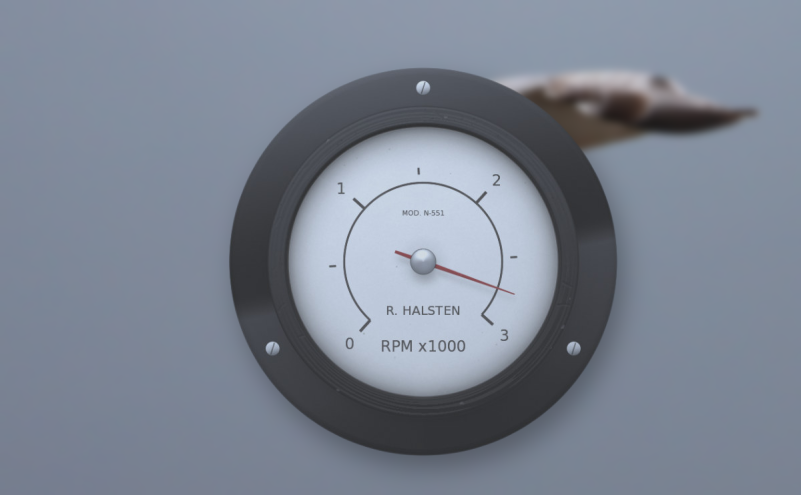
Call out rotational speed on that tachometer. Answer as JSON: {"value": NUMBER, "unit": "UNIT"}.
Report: {"value": 2750, "unit": "rpm"}
